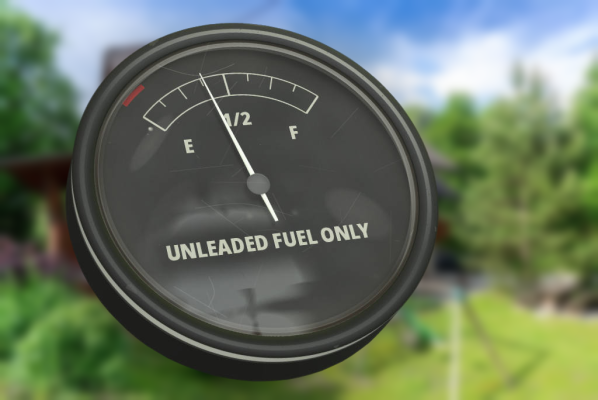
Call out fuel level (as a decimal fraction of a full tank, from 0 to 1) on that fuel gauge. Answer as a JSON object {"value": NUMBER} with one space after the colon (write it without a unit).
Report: {"value": 0.375}
